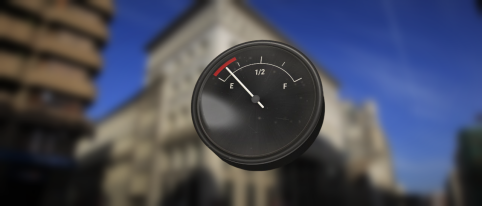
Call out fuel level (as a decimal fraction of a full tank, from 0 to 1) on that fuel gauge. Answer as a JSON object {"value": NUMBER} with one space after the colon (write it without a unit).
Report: {"value": 0.125}
